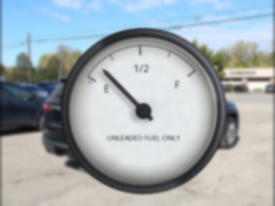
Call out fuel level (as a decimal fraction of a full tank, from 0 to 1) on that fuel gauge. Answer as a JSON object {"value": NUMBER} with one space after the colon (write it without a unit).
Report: {"value": 0.125}
